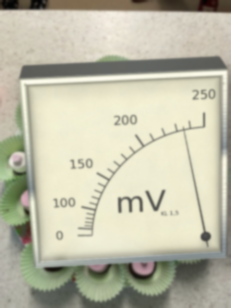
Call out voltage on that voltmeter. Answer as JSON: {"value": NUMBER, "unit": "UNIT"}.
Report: {"value": 235, "unit": "mV"}
